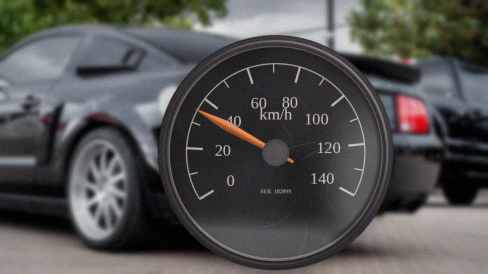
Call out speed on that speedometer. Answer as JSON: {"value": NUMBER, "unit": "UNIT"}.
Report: {"value": 35, "unit": "km/h"}
